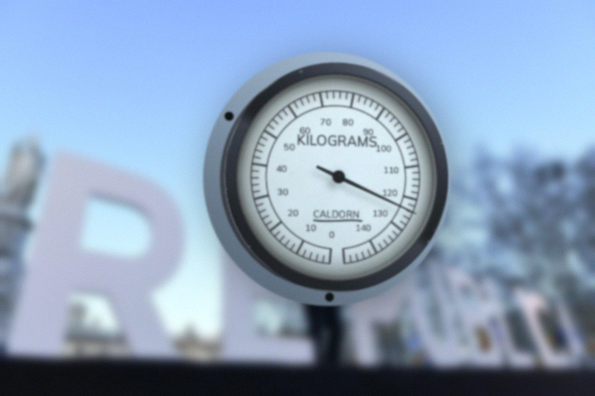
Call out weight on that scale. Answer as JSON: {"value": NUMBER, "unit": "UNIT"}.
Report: {"value": 124, "unit": "kg"}
